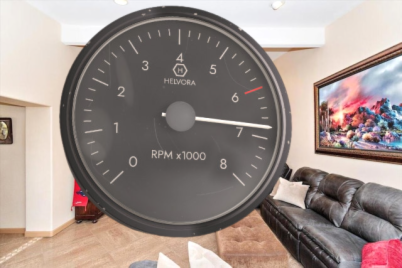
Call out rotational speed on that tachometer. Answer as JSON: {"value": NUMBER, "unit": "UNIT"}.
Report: {"value": 6800, "unit": "rpm"}
